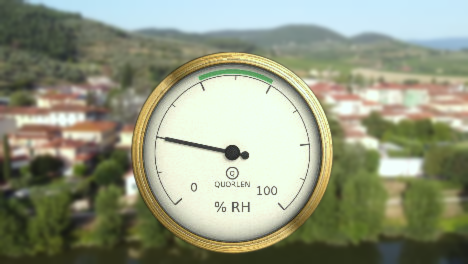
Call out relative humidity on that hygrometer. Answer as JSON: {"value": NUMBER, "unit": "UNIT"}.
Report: {"value": 20, "unit": "%"}
